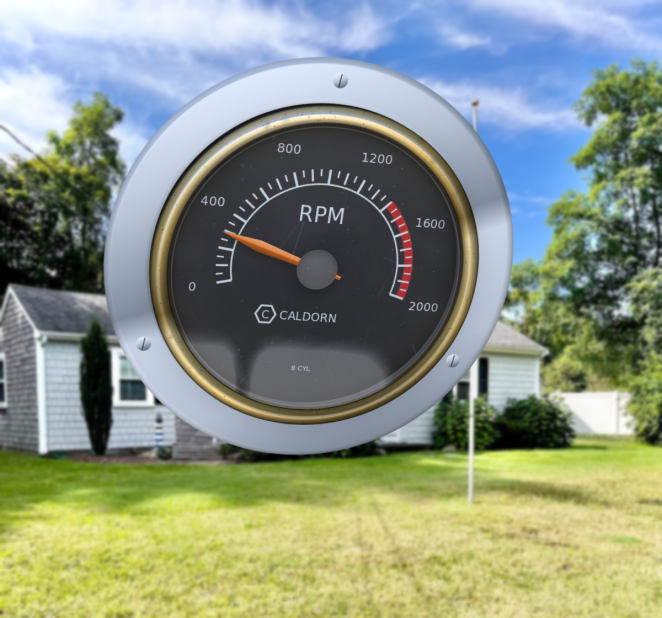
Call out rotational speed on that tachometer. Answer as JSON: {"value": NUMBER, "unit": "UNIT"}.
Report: {"value": 300, "unit": "rpm"}
